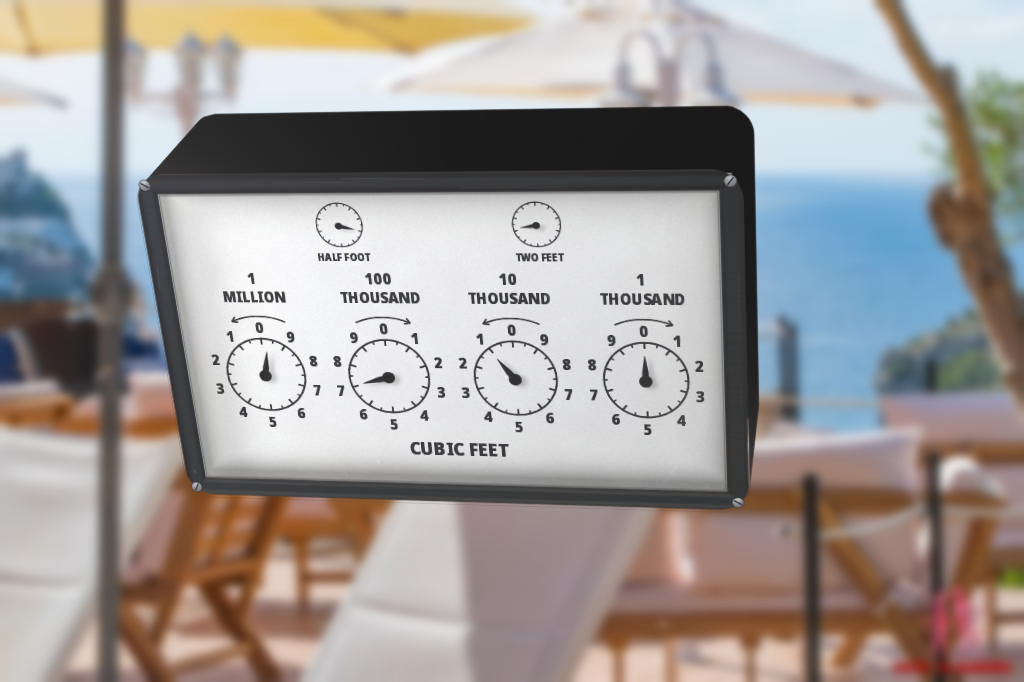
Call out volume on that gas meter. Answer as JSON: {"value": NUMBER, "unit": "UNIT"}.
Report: {"value": 971000, "unit": "ft³"}
